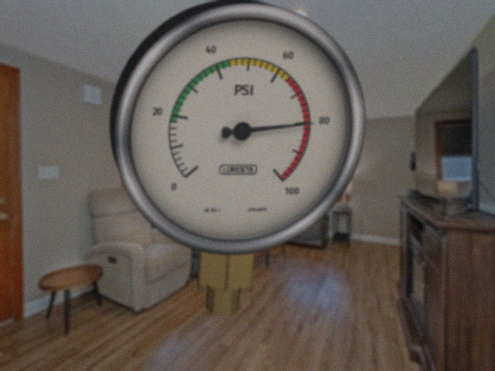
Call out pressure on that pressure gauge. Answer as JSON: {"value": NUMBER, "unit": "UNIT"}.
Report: {"value": 80, "unit": "psi"}
